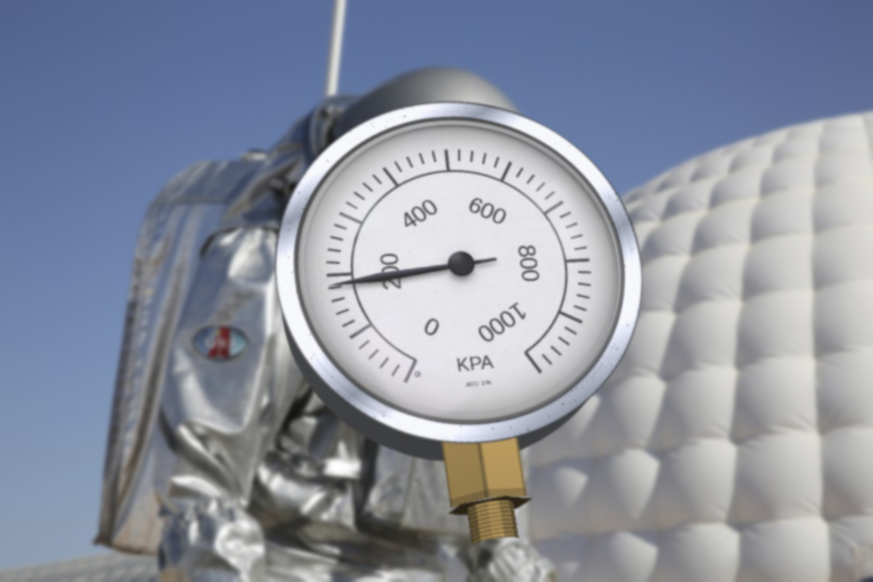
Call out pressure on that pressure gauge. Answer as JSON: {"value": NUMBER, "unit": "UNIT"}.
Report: {"value": 180, "unit": "kPa"}
